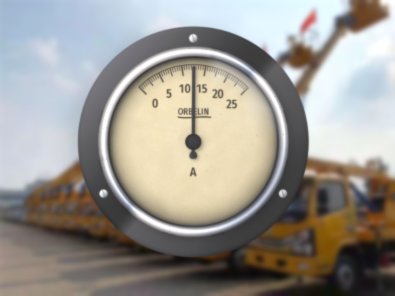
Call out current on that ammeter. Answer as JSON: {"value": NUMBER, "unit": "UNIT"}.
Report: {"value": 12.5, "unit": "A"}
